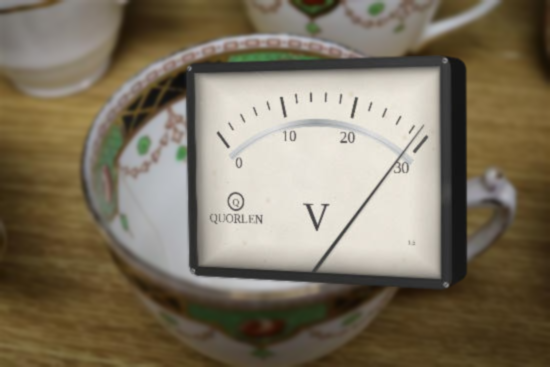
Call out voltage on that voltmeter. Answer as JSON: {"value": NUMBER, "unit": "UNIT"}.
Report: {"value": 29, "unit": "V"}
